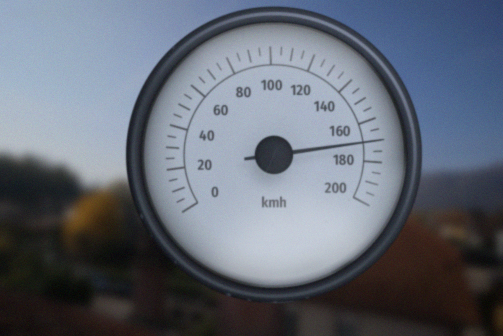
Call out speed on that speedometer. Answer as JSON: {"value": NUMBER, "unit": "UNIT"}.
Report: {"value": 170, "unit": "km/h"}
